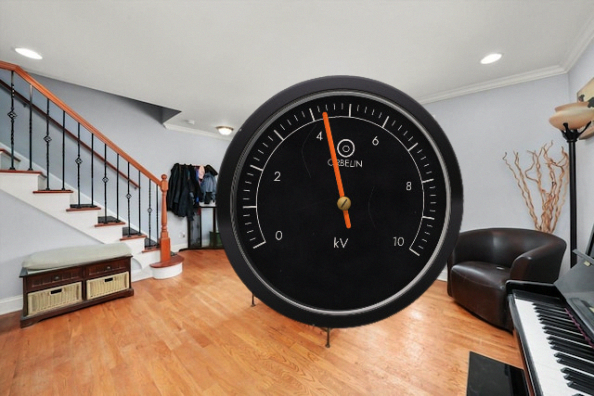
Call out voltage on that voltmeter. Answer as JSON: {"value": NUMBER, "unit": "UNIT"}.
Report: {"value": 4.3, "unit": "kV"}
